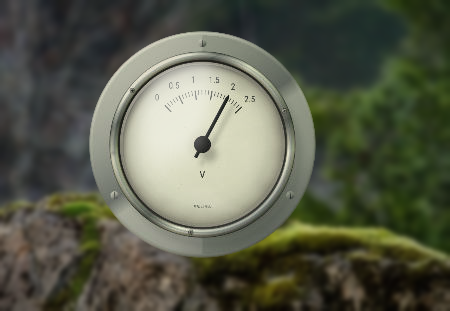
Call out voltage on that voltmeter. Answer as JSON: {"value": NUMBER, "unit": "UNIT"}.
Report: {"value": 2, "unit": "V"}
